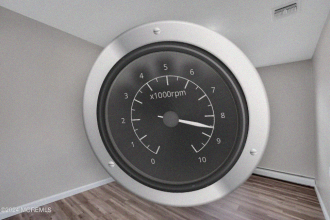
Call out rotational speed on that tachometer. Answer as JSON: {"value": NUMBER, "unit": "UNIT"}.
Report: {"value": 8500, "unit": "rpm"}
